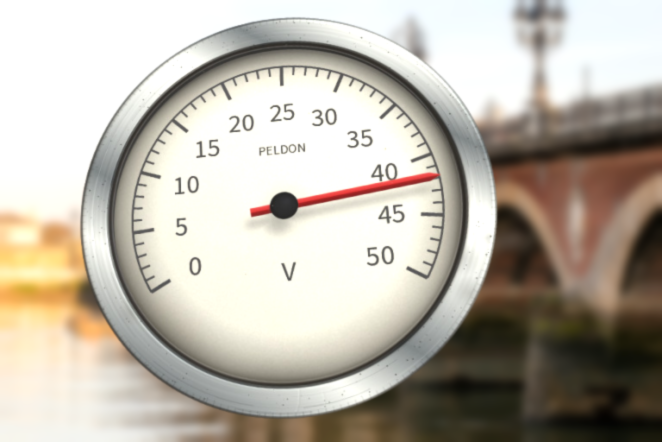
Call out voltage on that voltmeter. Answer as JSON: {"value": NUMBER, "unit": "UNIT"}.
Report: {"value": 42, "unit": "V"}
